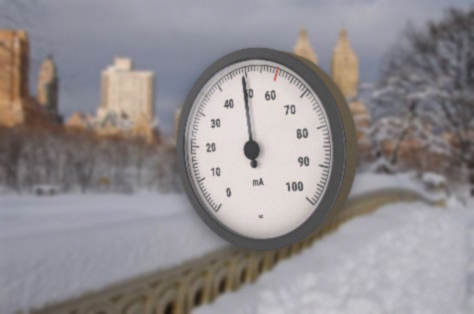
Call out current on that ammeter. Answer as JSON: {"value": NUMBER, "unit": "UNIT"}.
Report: {"value": 50, "unit": "mA"}
